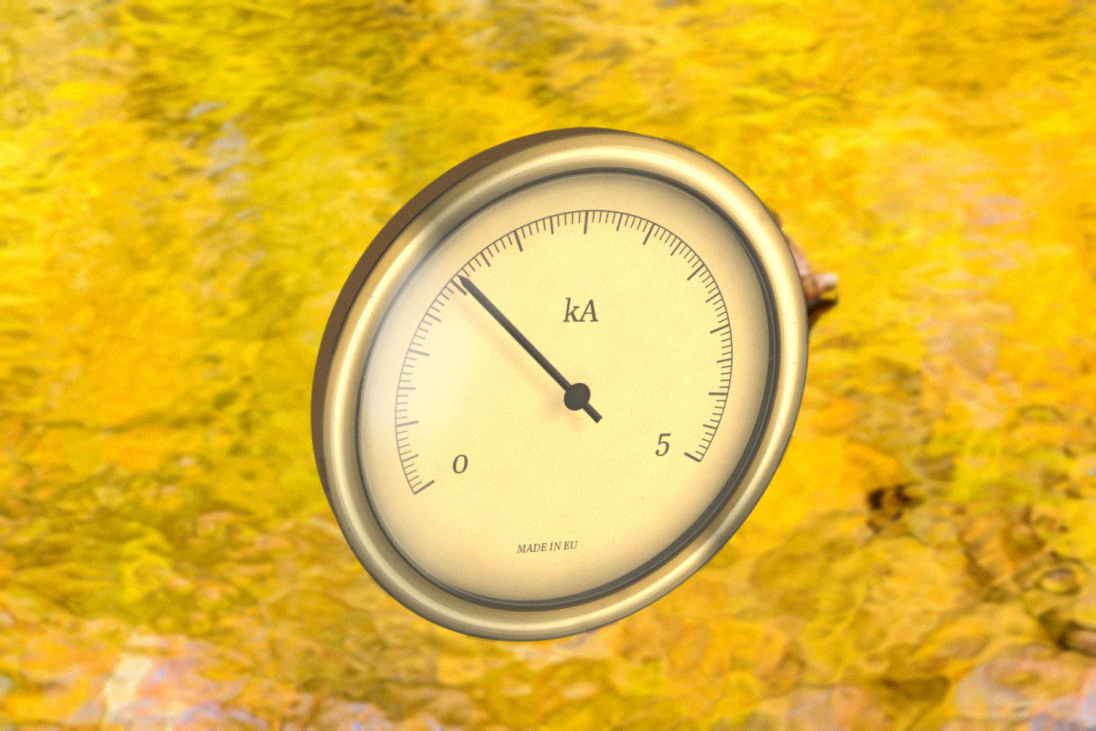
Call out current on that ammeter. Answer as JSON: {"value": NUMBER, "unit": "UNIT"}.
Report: {"value": 1.55, "unit": "kA"}
